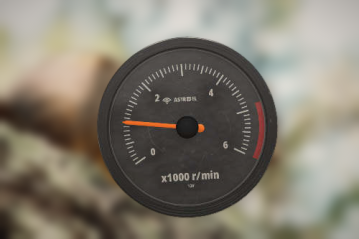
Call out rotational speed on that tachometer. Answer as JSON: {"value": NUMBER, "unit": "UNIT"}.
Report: {"value": 1000, "unit": "rpm"}
